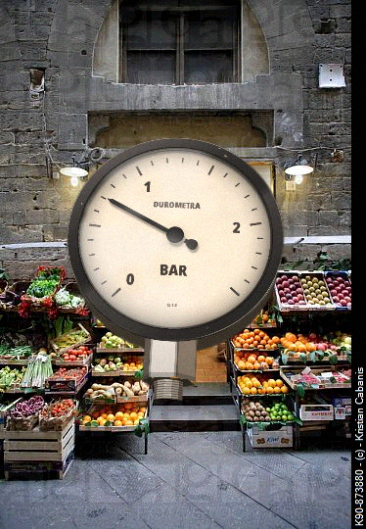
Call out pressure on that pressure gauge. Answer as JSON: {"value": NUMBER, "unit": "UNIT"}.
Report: {"value": 0.7, "unit": "bar"}
